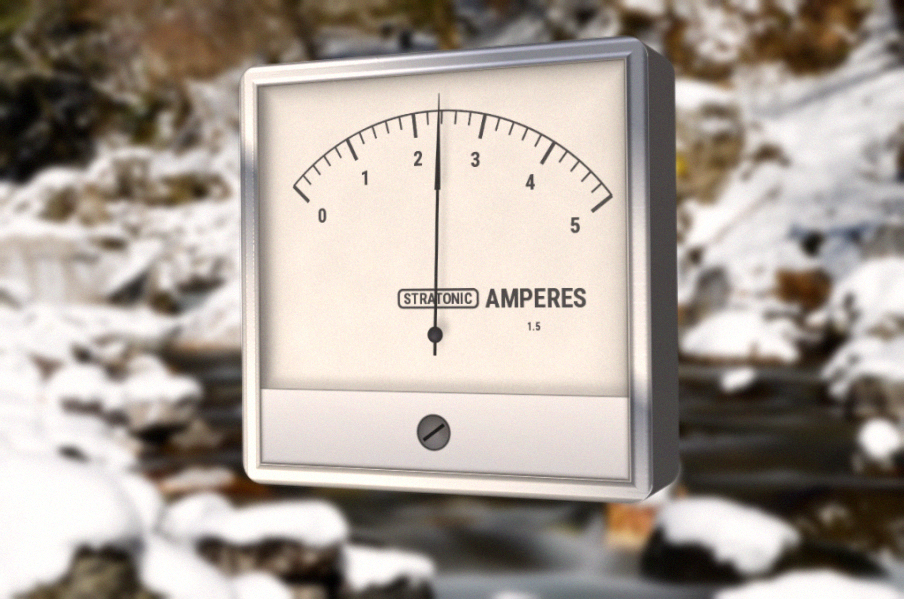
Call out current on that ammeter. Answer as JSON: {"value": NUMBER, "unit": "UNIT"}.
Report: {"value": 2.4, "unit": "A"}
